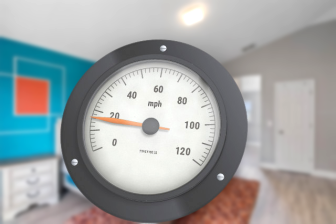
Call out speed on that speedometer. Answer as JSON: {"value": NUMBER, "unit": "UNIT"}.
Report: {"value": 16, "unit": "mph"}
